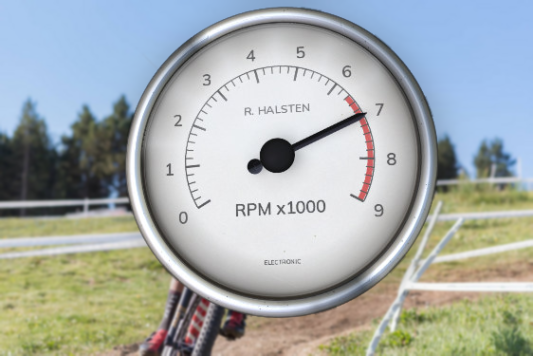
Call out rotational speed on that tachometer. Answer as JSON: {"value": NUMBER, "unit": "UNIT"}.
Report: {"value": 7000, "unit": "rpm"}
